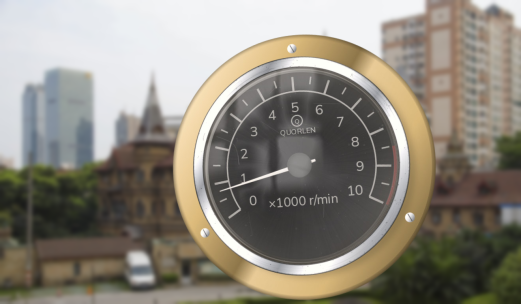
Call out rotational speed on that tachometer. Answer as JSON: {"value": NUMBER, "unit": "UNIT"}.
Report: {"value": 750, "unit": "rpm"}
